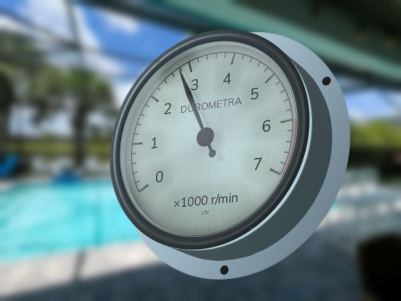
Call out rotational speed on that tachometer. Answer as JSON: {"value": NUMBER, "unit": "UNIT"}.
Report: {"value": 2800, "unit": "rpm"}
